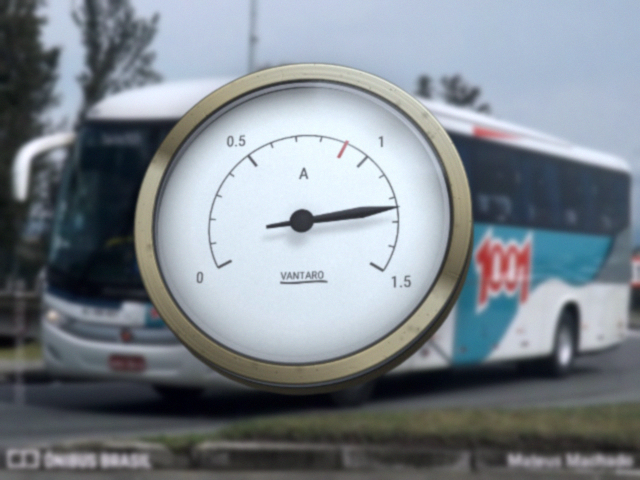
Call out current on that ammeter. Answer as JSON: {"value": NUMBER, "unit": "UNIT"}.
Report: {"value": 1.25, "unit": "A"}
